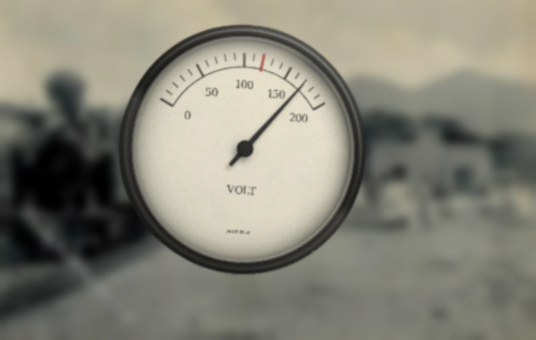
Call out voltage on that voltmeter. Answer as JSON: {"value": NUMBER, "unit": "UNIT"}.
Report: {"value": 170, "unit": "V"}
